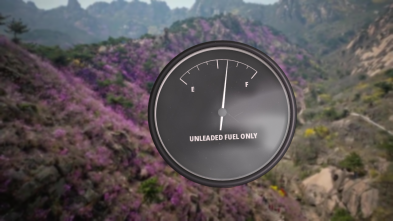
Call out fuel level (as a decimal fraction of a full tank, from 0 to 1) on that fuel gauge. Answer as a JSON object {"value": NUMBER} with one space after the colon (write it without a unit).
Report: {"value": 0.625}
